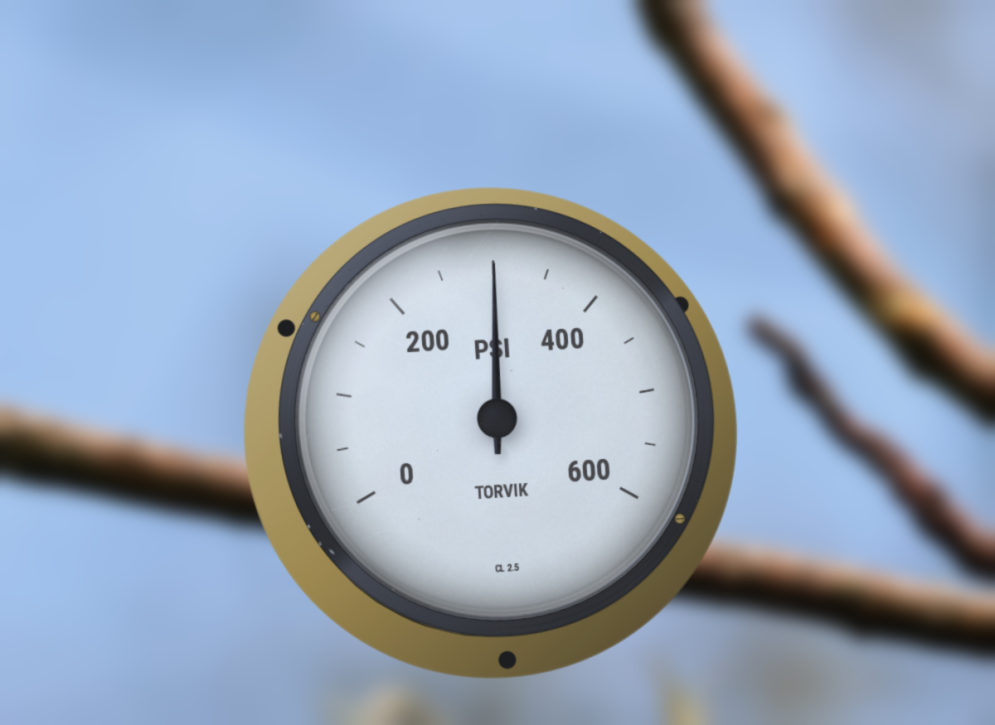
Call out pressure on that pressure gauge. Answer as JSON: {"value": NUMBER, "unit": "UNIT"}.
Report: {"value": 300, "unit": "psi"}
